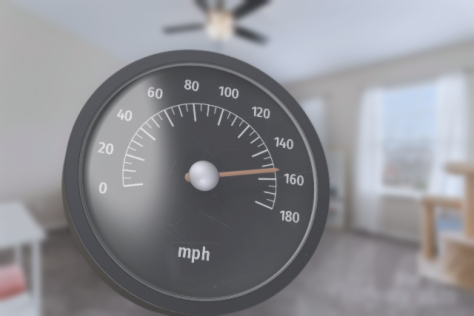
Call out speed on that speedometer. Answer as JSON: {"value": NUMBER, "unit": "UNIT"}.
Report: {"value": 155, "unit": "mph"}
